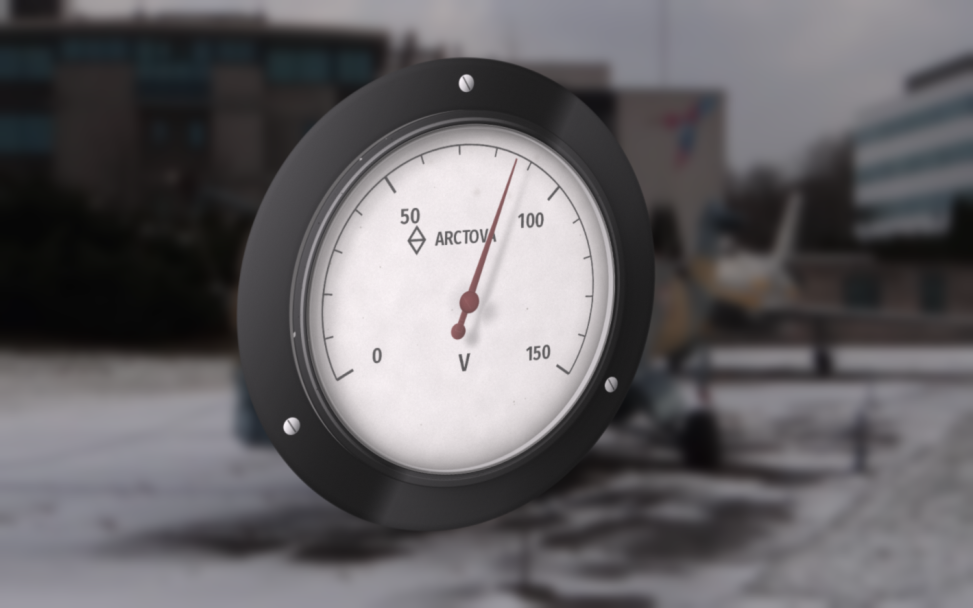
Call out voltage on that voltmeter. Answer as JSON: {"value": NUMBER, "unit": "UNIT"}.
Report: {"value": 85, "unit": "V"}
